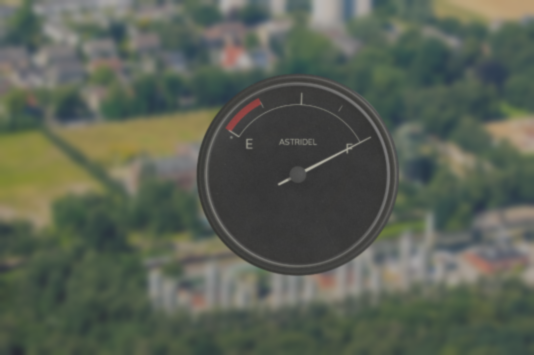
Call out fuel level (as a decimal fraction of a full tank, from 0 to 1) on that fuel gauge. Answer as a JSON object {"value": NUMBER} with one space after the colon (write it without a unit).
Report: {"value": 1}
